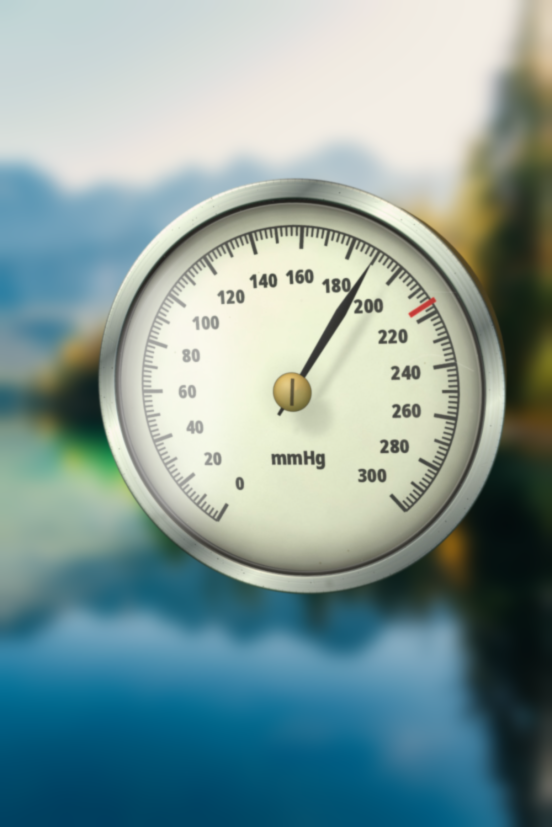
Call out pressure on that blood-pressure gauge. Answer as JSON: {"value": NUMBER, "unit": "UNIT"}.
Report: {"value": 190, "unit": "mmHg"}
